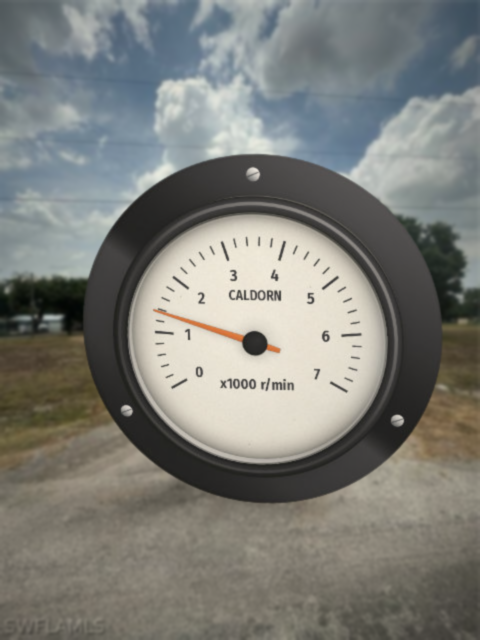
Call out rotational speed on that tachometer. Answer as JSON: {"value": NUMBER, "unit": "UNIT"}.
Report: {"value": 1400, "unit": "rpm"}
